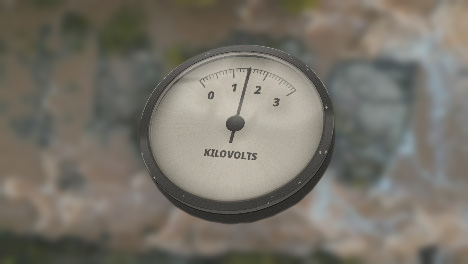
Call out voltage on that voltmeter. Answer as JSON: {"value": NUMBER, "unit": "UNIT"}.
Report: {"value": 1.5, "unit": "kV"}
